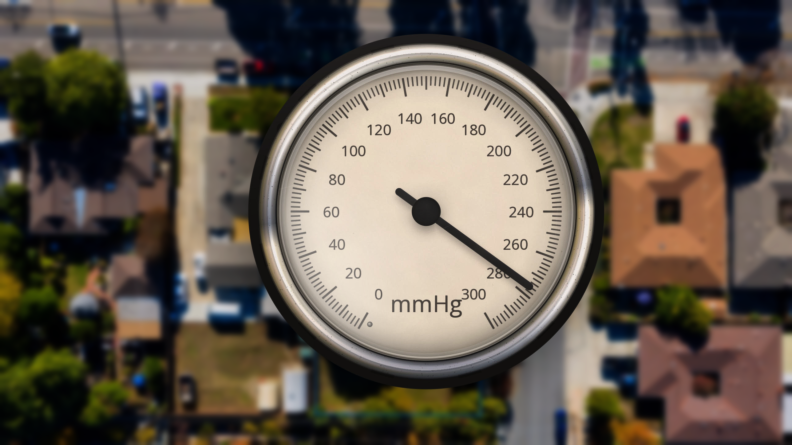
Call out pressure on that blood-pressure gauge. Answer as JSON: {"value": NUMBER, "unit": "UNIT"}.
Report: {"value": 276, "unit": "mmHg"}
